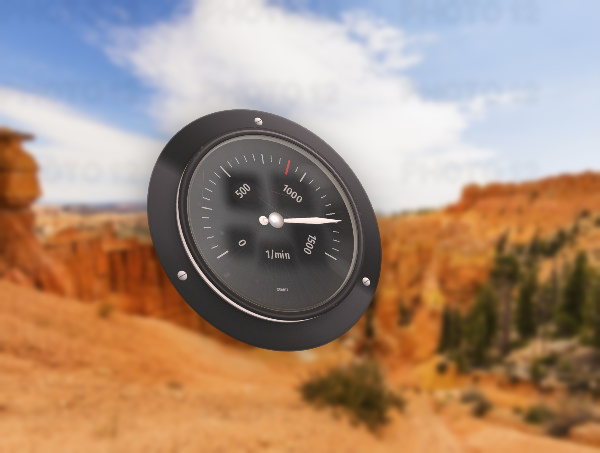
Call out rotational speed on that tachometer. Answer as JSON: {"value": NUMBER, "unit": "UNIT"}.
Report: {"value": 1300, "unit": "rpm"}
